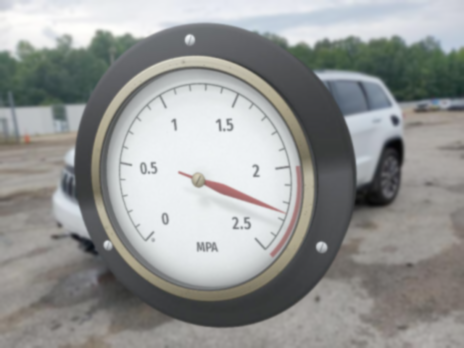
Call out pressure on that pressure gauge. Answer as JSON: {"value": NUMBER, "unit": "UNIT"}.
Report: {"value": 2.25, "unit": "MPa"}
